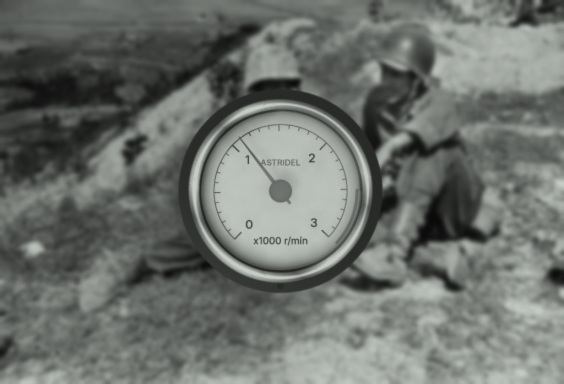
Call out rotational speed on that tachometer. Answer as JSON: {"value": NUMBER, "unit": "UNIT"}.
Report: {"value": 1100, "unit": "rpm"}
